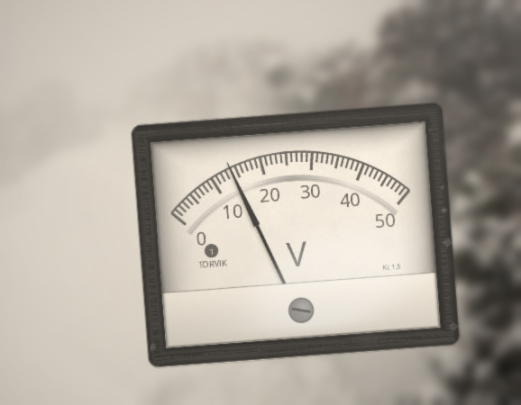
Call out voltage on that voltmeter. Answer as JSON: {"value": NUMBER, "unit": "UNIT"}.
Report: {"value": 14, "unit": "V"}
